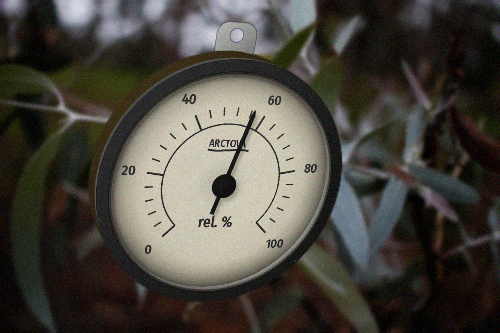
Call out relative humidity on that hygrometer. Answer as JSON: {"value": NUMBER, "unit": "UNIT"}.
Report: {"value": 56, "unit": "%"}
